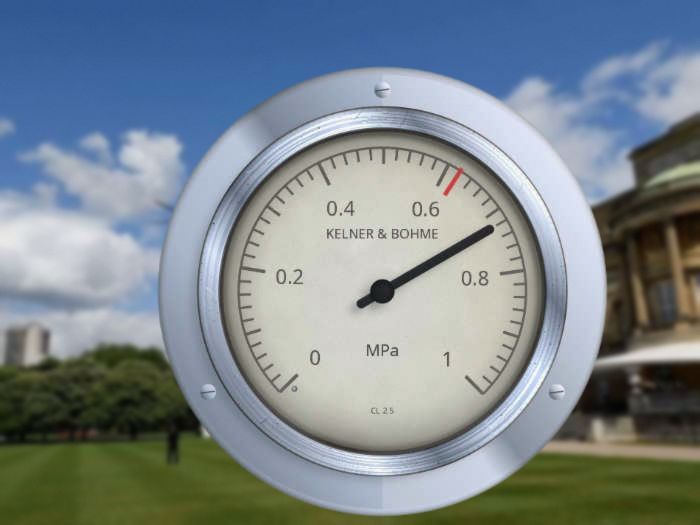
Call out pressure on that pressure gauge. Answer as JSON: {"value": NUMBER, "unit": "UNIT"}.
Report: {"value": 0.72, "unit": "MPa"}
